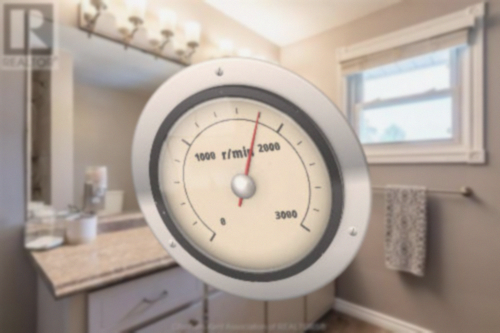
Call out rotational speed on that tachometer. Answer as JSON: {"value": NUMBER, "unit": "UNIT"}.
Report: {"value": 1800, "unit": "rpm"}
